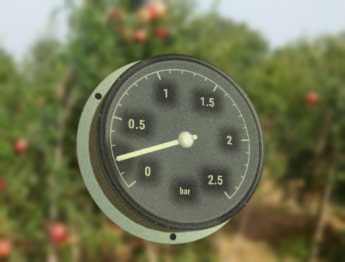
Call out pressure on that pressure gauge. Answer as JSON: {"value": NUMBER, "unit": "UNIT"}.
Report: {"value": 0.2, "unit": "bar"}
